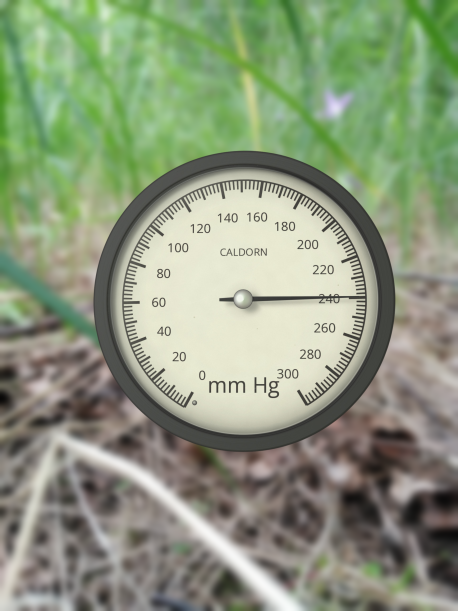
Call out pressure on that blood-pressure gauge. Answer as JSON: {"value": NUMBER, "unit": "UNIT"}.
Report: {"value": 240, "unit": "mmHg"}
